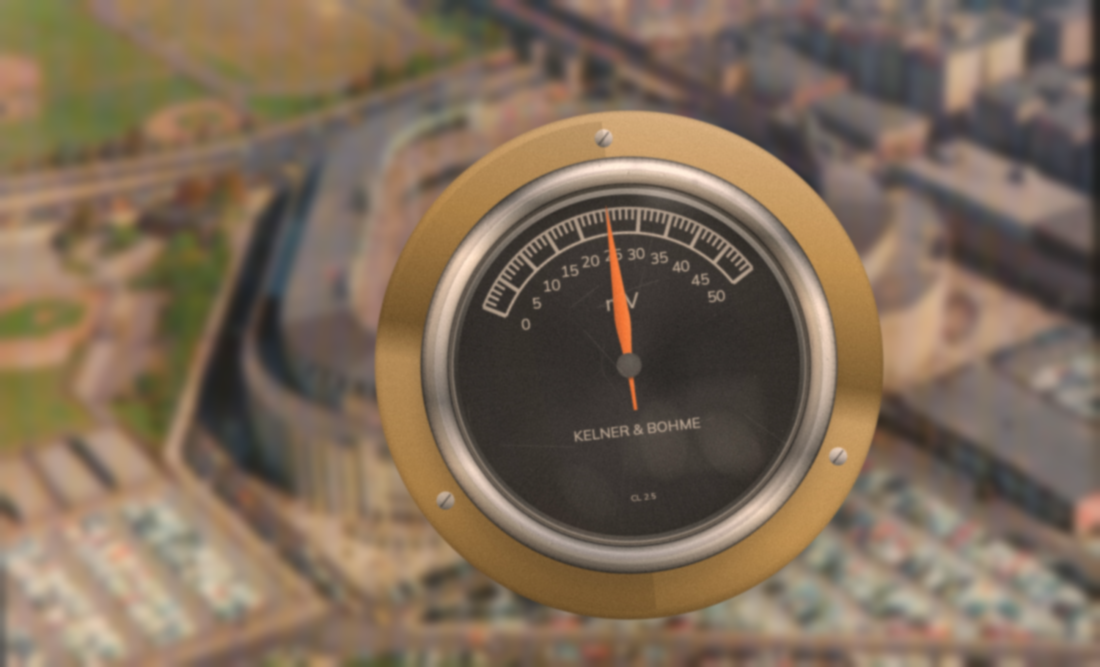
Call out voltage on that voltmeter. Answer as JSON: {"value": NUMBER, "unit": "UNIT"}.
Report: {"value": 25, "unit": "mV"}
